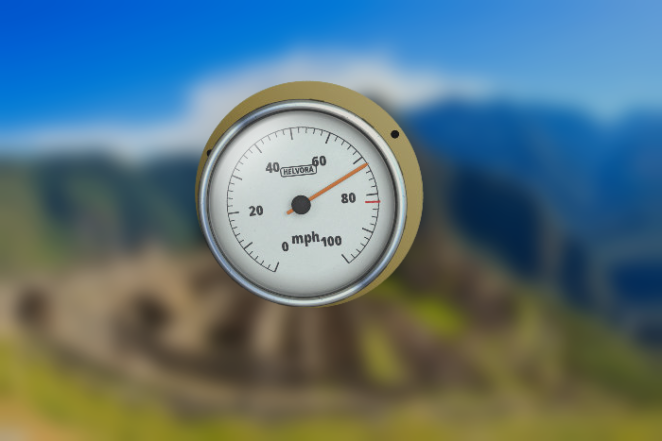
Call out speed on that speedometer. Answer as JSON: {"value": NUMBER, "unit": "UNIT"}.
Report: {"value": 72, "unit": "mph"}
